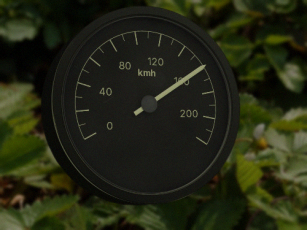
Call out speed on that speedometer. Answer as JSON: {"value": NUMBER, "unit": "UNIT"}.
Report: {"value": 160, "unit": "km/h"}
